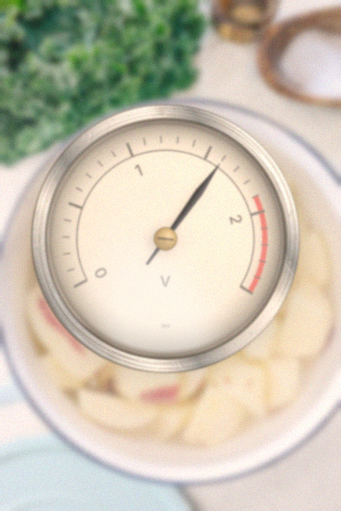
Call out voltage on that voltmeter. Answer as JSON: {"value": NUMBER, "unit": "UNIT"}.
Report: {"value": 1.6, "unit": "V"}
